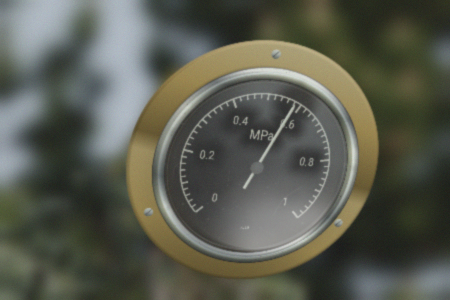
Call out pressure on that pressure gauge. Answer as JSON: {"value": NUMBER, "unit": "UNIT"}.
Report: {"value": 0.58, "unit": "MPa"}
